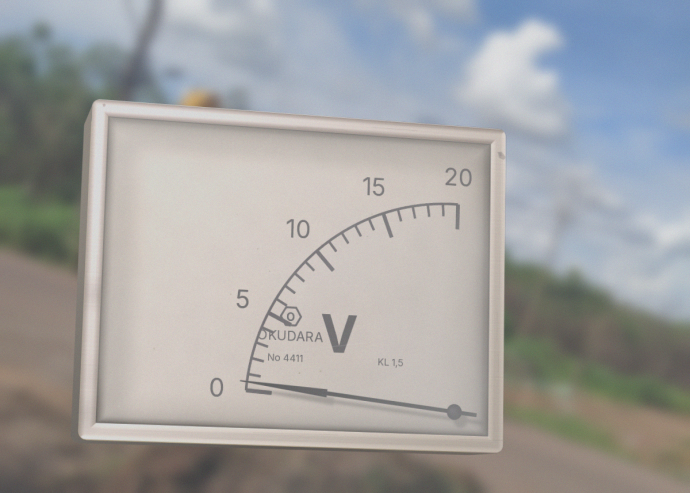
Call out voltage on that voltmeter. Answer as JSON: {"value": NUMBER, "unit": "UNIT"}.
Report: {"value": 0.5, "unit": "V"}
